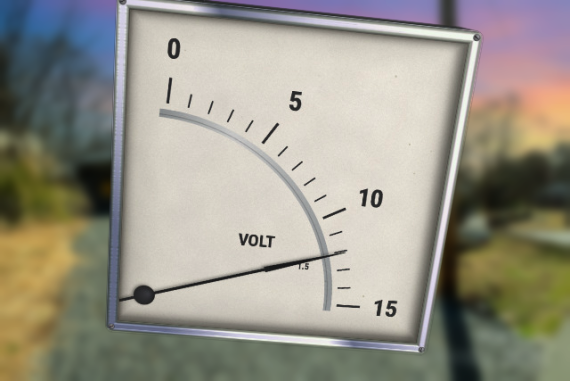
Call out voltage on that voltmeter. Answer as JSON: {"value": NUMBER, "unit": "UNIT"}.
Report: {"value": 12, "unit": "V"}
